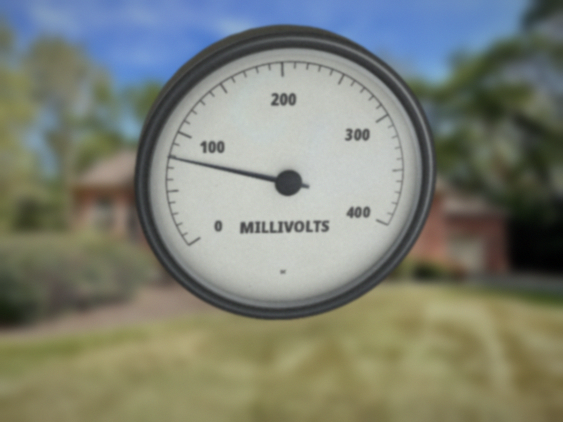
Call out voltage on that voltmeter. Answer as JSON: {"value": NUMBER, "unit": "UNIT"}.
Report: {"value": 80, "unit": "mV"}
